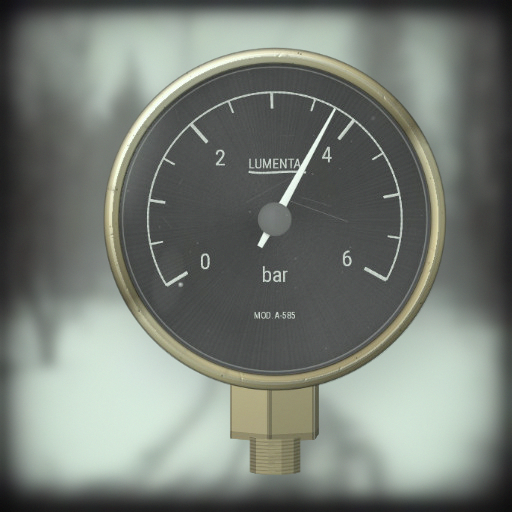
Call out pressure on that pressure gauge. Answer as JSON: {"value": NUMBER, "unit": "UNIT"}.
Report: {"value": 3.75, "unit": "bar"}
